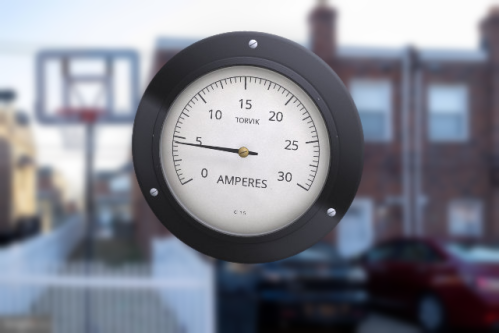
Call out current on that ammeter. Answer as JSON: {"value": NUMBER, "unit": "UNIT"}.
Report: {"value": 4.5, "unit": "A"}
